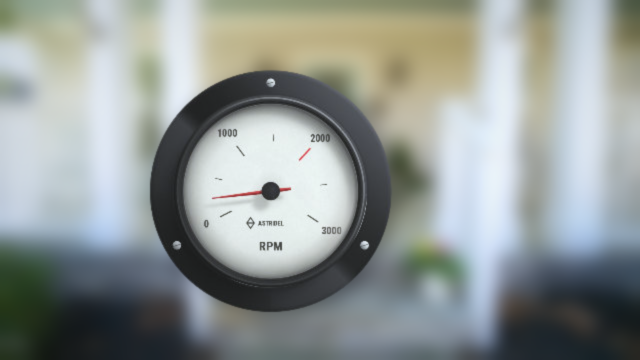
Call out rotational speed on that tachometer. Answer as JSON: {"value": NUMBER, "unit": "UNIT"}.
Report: {"value": 250, "unit": "rpm"}
